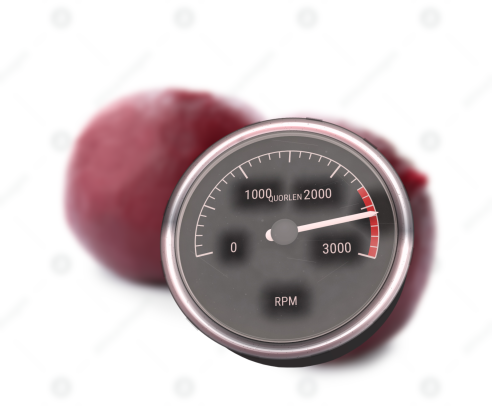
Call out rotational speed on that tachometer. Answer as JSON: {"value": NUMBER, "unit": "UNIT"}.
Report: {"value": 2600, "unit": "rpm"}
